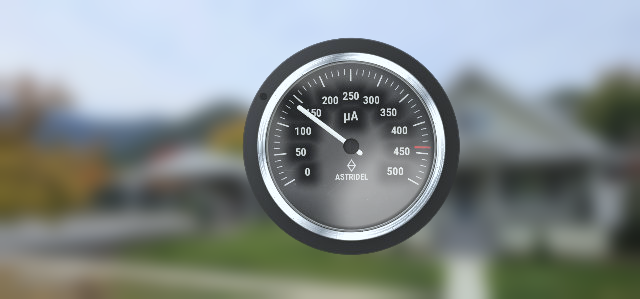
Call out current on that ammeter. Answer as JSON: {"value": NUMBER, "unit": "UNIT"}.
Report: {"value": 140, "unit": "µA"}
